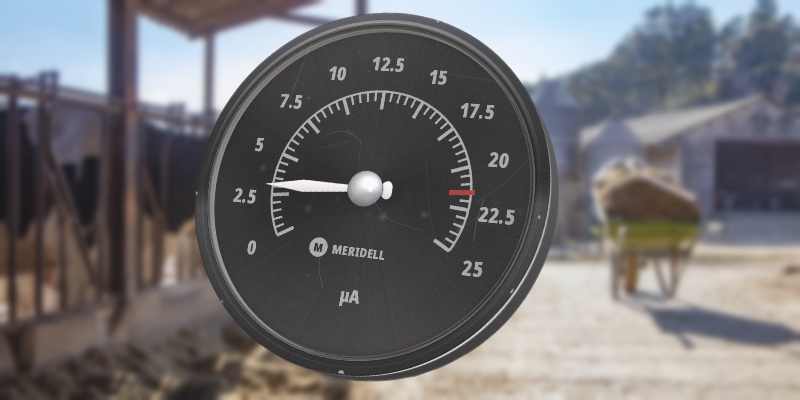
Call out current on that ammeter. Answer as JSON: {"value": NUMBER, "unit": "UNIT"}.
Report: {"value": 3, "unit": "µA"}
